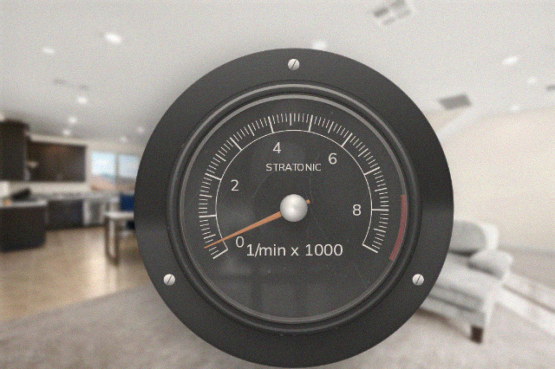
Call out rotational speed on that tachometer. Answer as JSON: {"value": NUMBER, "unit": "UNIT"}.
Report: {"value": 300, "unit": "rpm"}
